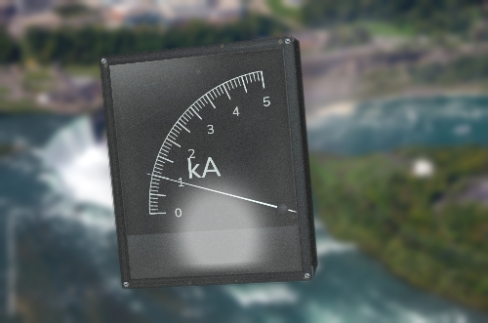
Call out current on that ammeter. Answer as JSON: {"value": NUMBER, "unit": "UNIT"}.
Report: {"value": 1, "unit": "kA"}
